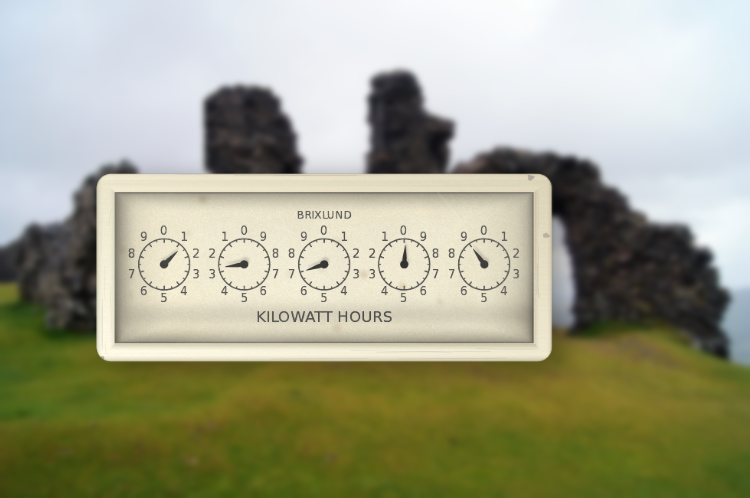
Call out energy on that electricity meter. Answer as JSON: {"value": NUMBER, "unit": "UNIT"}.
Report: {"value": 12699, "unit": "kWh"}
